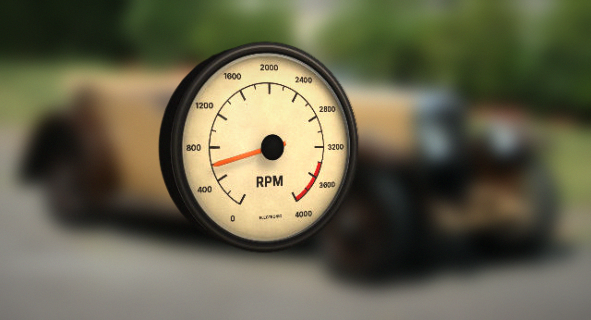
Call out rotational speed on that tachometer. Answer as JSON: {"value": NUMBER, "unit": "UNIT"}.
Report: {"value": 600, "unit": "rpm"}
